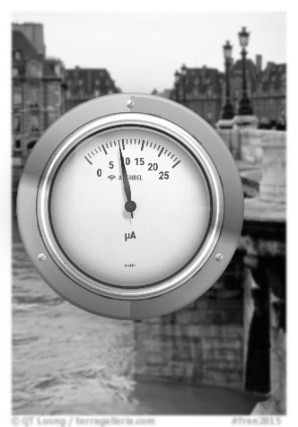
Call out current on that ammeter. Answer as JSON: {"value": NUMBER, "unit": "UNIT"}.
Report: {"value": 9, "unit": "µA"}
